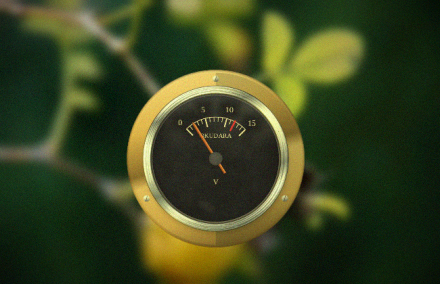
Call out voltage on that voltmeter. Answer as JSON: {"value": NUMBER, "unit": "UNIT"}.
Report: {"value": 2, "unit": "V"}
